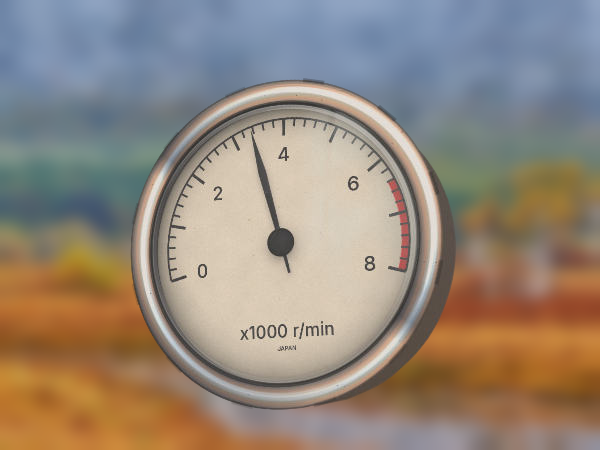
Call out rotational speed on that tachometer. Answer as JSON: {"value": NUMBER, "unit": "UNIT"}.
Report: {"value": 3400, "unit": "rpm"}
